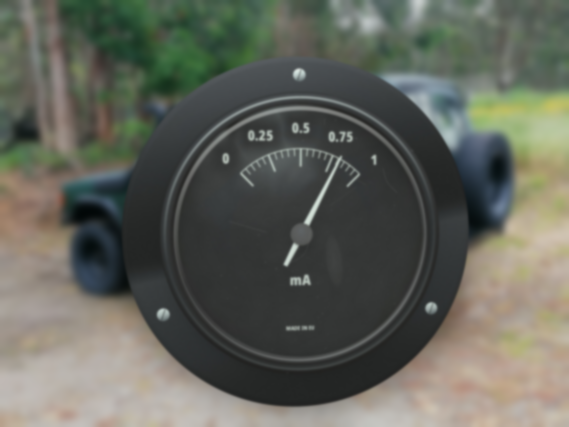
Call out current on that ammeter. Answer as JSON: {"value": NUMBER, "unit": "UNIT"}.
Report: {"value": 0.8, "unit": "mA"}
